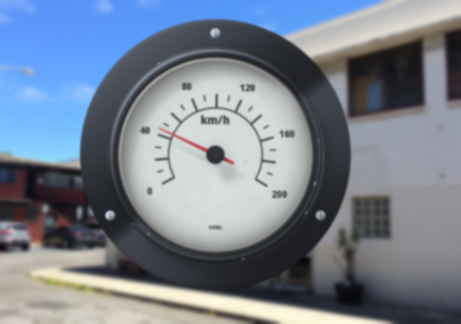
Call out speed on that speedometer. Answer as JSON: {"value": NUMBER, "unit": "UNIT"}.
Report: {"value": 45, "unit": "km/h"}
